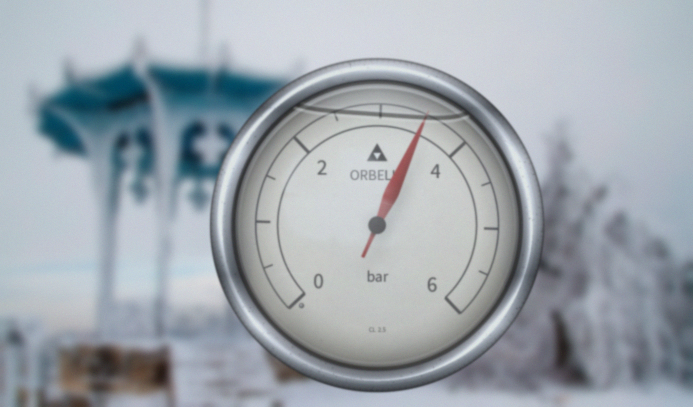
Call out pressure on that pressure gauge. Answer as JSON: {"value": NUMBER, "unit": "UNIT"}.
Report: {"value": 3.5, "unit": "bar"}
